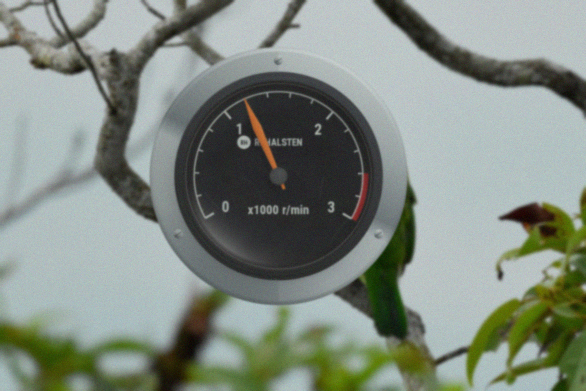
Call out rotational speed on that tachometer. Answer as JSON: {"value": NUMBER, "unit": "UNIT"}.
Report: {"value": 1200, "unit": "rpm"}
